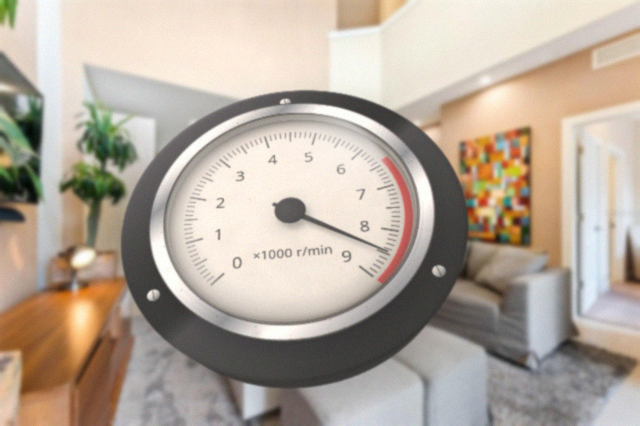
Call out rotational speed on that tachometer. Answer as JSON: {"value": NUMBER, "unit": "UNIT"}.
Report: {"value": 8500, "unit": "rpm"}
